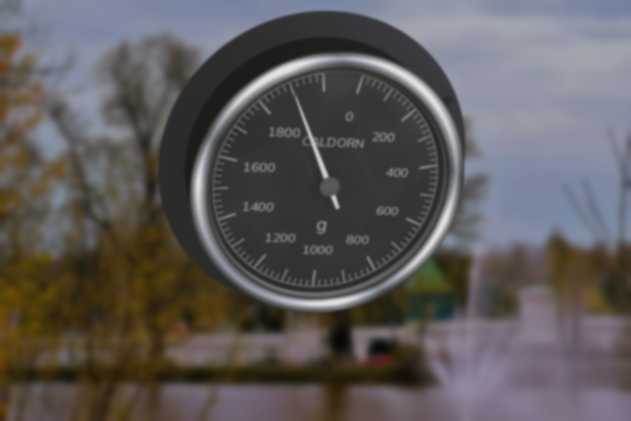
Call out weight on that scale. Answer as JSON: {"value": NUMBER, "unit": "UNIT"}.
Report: {"value": 1900, "unit": "g"}
